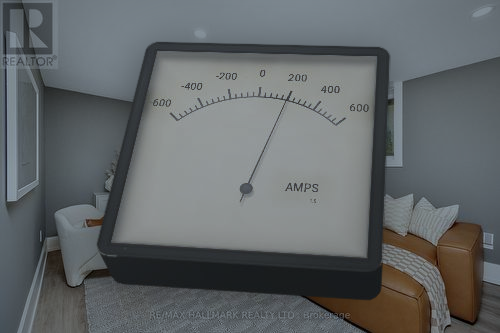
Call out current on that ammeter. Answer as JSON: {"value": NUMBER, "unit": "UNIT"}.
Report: {"value": 200, "unit": "A"}
